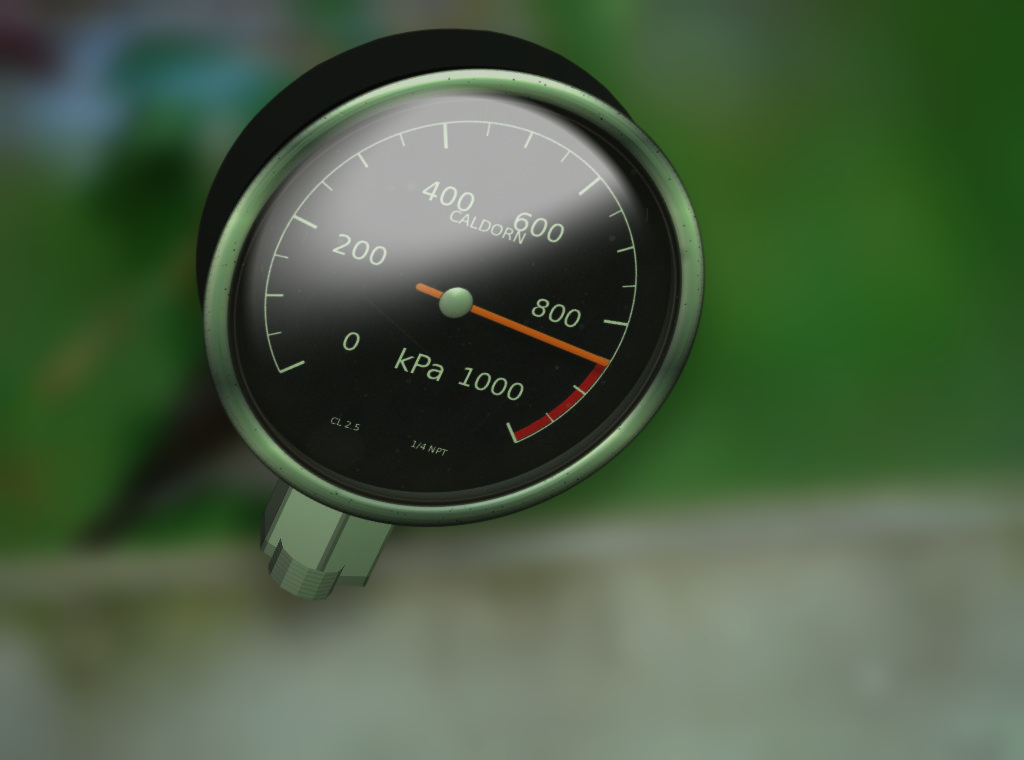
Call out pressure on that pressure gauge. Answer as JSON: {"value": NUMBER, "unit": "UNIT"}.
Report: {"value": 850, "unit": "kPa"}
